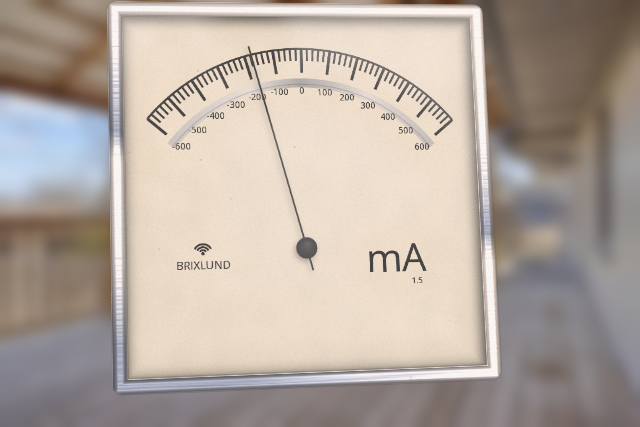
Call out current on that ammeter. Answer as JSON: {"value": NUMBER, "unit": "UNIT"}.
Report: {"value": -180, "unit": "mA"}
